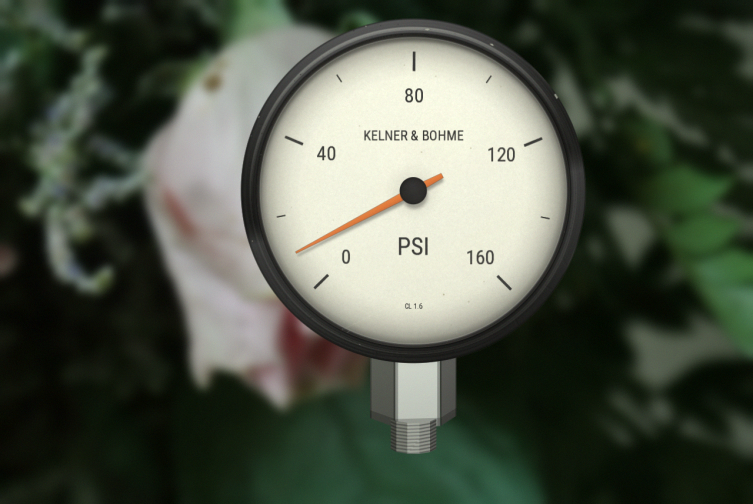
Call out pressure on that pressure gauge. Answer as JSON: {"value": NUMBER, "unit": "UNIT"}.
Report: {"value": 10, "unit": "psi"}
